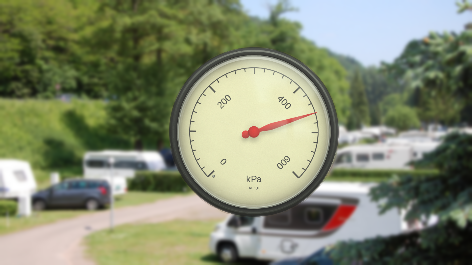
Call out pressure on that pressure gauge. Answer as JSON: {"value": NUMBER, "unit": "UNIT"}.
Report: {"value": 460, "unit": "kPa"}
